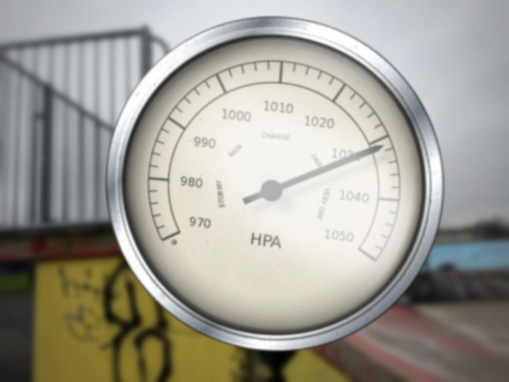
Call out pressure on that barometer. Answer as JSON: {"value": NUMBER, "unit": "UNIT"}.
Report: {"value": 1031, "unit": "hPa"}
